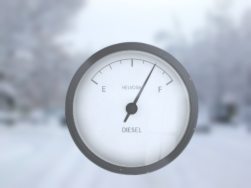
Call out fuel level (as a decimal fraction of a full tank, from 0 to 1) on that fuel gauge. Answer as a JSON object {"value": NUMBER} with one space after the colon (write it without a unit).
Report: {"value": 0.75}
